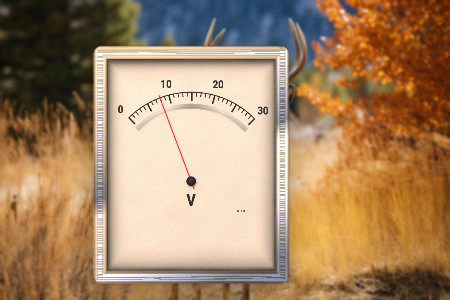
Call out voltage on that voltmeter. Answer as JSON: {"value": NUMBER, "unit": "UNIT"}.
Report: {"value": 8, "unit": "V"}
